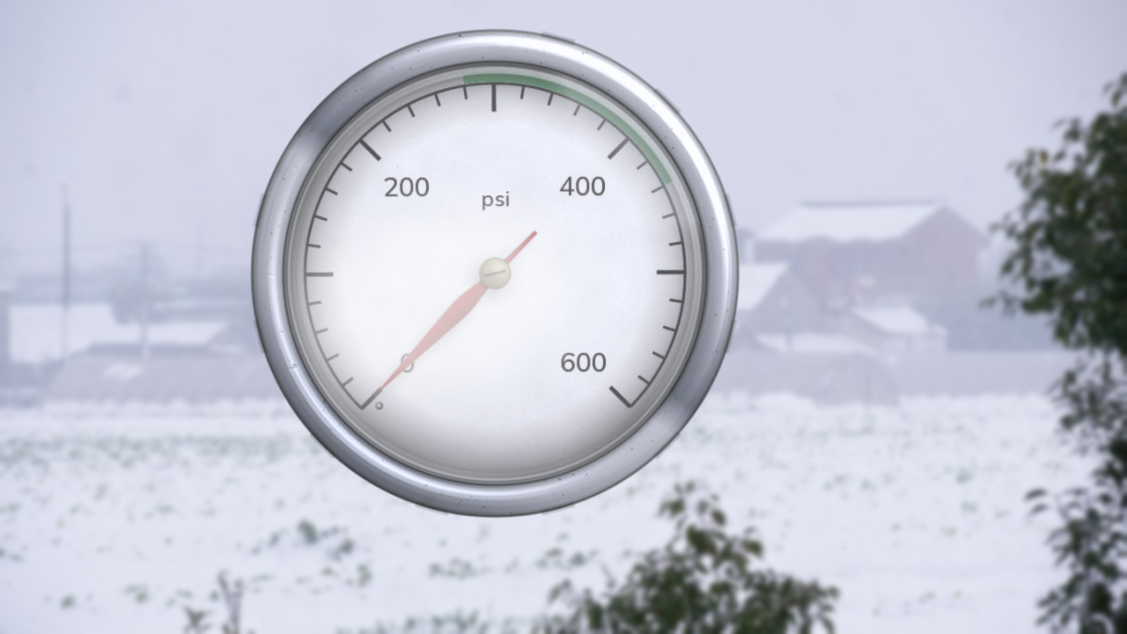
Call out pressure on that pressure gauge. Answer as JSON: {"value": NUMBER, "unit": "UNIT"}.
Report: {"value": 0, "unit": "psi"}
